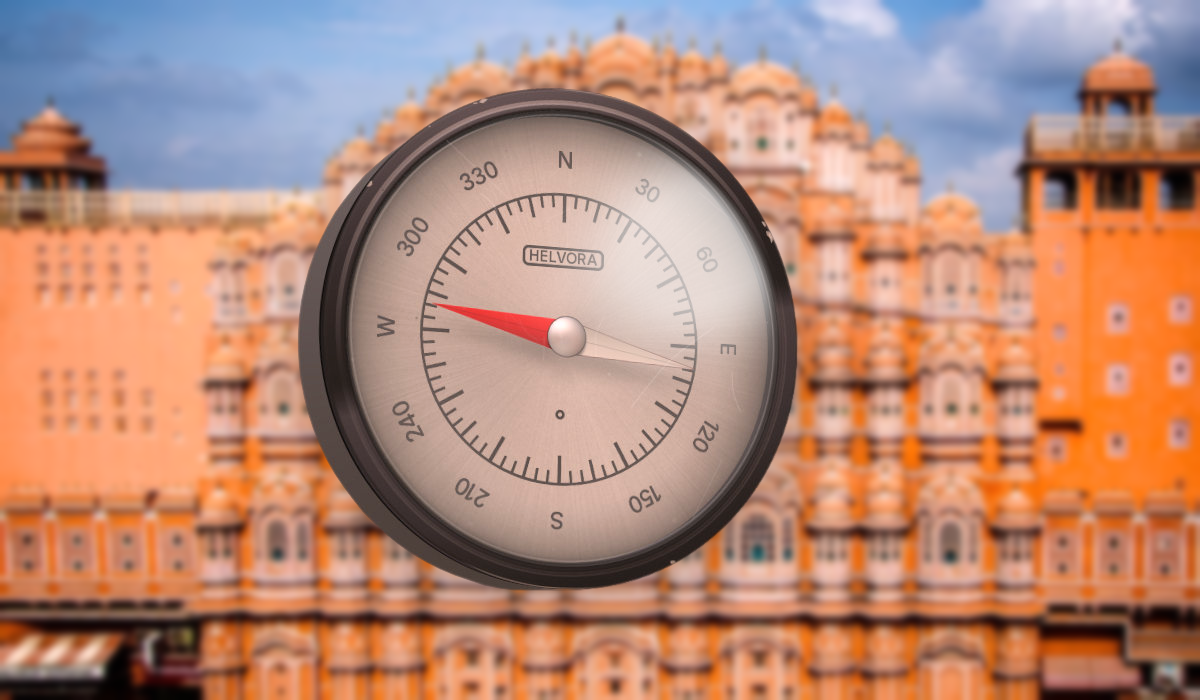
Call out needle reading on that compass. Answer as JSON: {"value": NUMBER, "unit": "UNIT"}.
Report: {"value": 280, "unit": "°"}
